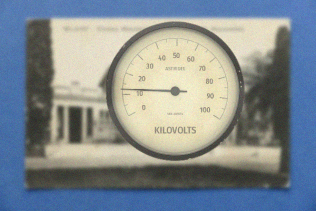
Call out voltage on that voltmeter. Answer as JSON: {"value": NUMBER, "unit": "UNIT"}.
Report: {"value": 12.5, "unit": "kV"}
